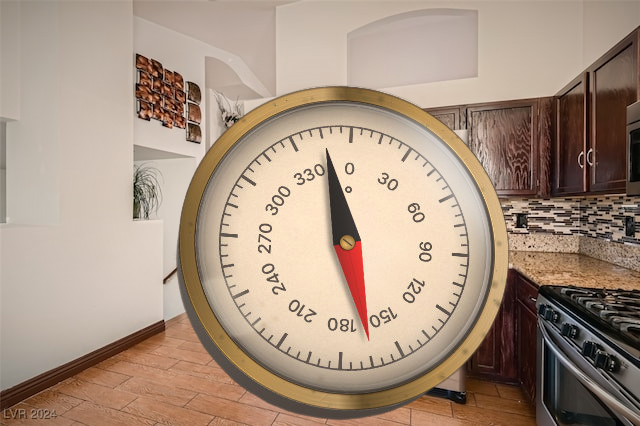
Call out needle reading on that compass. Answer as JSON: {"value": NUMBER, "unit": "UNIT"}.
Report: {"value": 165, "unit": "°"}
